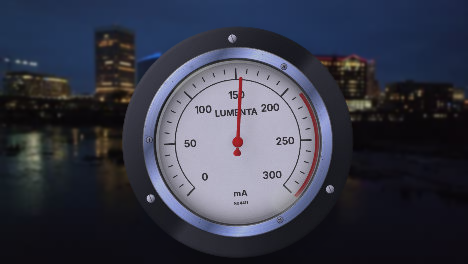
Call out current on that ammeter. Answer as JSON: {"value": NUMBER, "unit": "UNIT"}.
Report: {"value": 155, "unit": "mA"}
